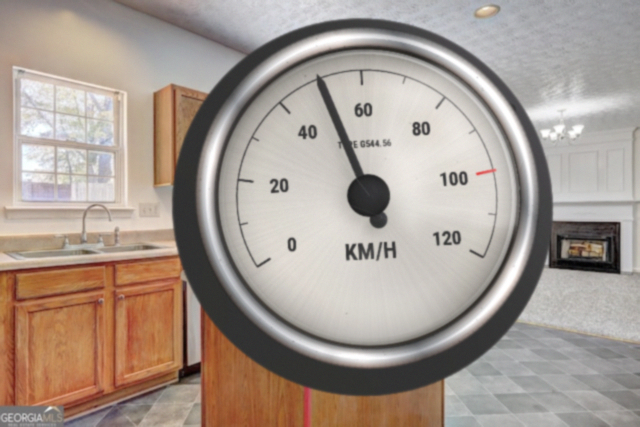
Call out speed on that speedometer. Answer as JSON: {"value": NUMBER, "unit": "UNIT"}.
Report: {"value": 50, "unit": "km/h"}
